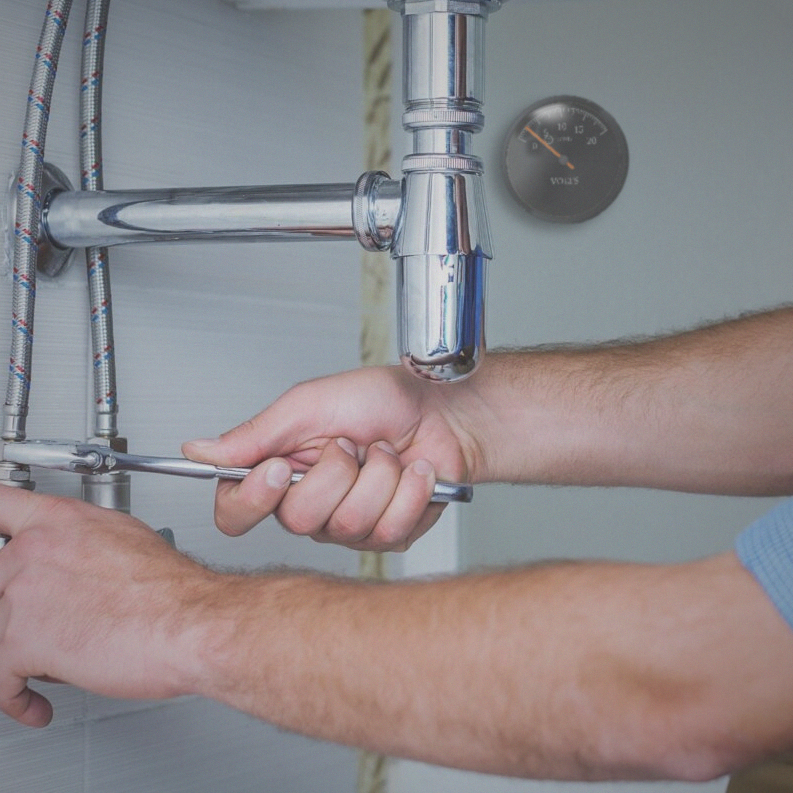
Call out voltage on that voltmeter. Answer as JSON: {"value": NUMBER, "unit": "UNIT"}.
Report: {"value": 2.5, "unit": "V"}
